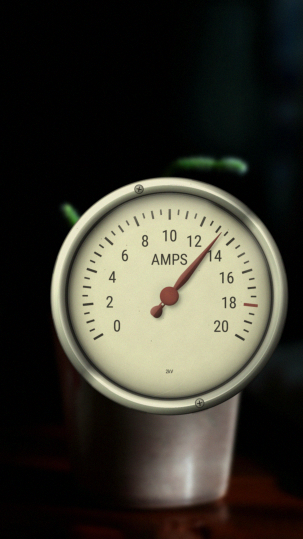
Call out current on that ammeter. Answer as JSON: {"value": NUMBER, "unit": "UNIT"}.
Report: {"value": 13.25, "unit": "A"}
